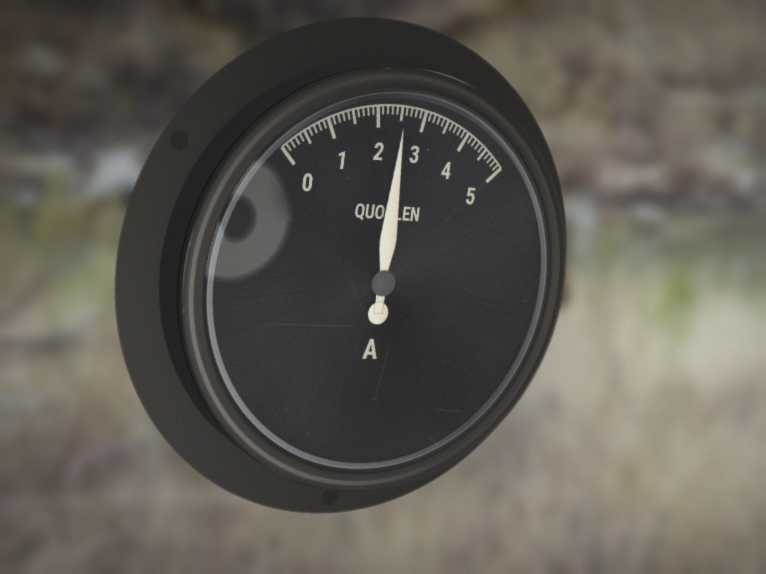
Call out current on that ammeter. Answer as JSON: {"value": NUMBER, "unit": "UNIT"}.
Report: {"value": 2.5, "unit": "A"}
